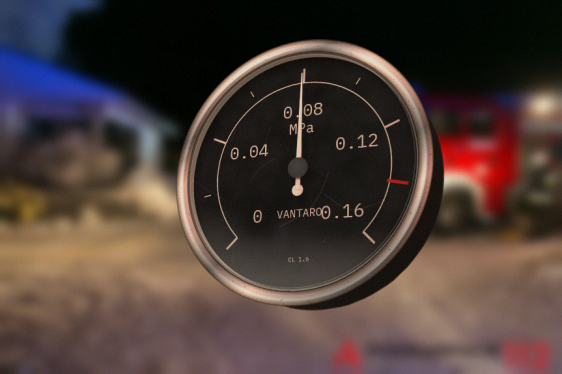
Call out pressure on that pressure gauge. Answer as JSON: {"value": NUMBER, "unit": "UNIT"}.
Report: {"value": 0.08, "unit": "MPa"}
